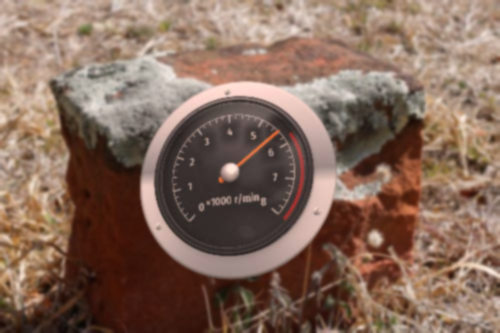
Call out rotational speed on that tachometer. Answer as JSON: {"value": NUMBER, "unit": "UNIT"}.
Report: {"value": 5600, "unit": "rpm"}
